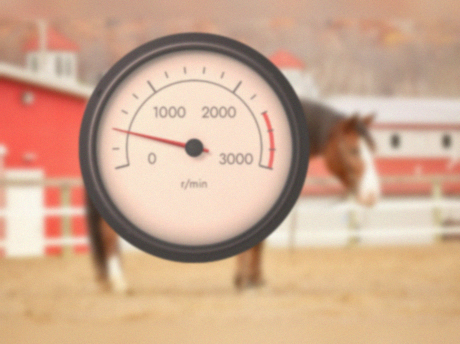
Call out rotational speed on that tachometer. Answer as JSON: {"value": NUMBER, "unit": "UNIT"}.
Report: {"value": 400, "unit": "rpm"}
